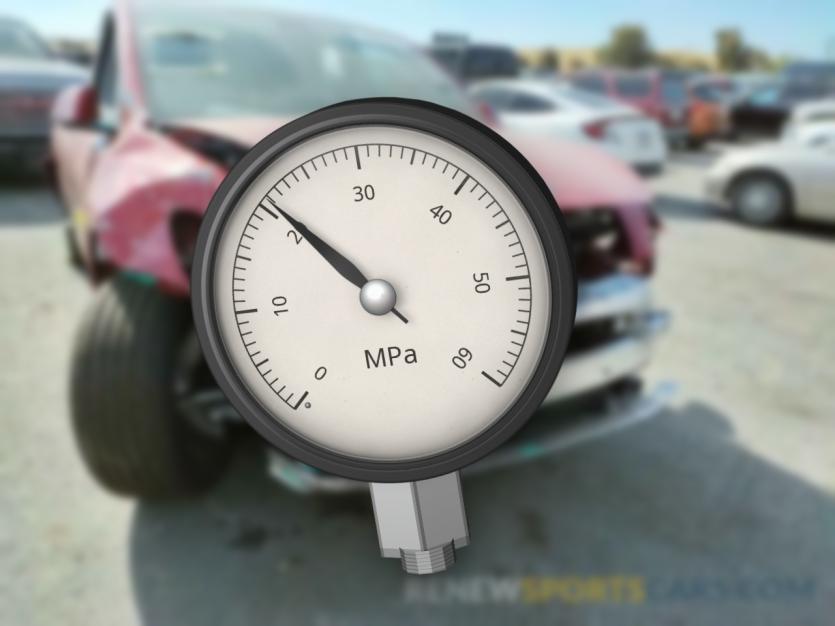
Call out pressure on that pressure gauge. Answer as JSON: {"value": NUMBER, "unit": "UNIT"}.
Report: {"value": 21, "unit": "MPa"}
